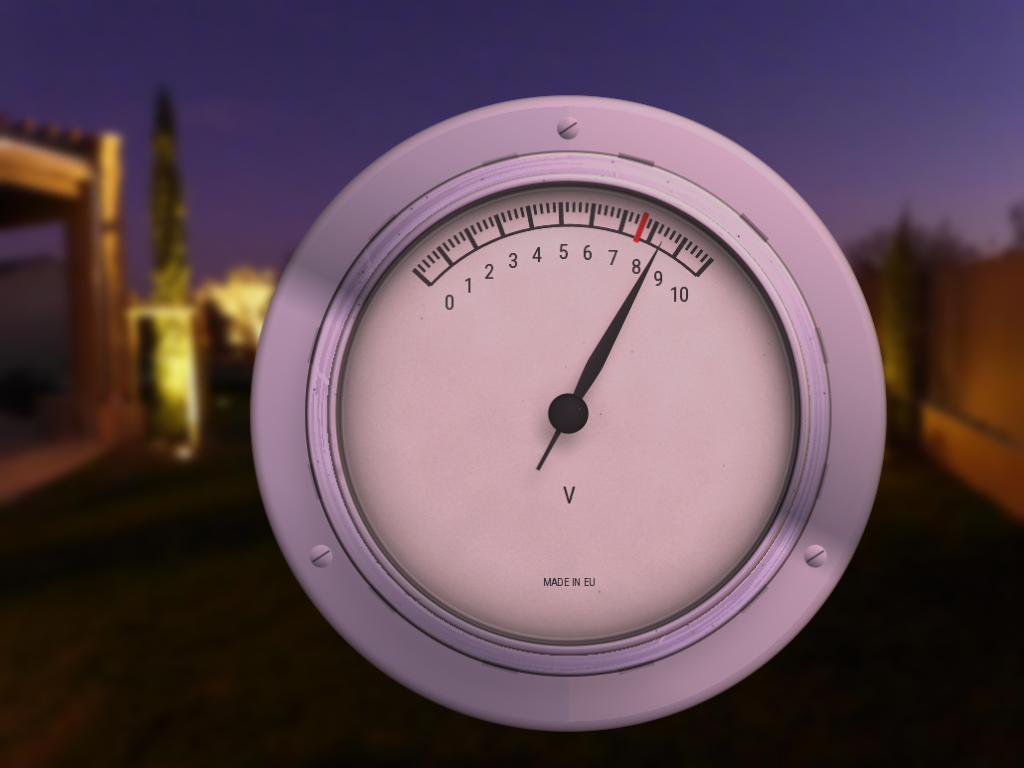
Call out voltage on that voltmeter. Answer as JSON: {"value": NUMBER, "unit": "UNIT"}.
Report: {"value": 8.4, "unit": "V"}
